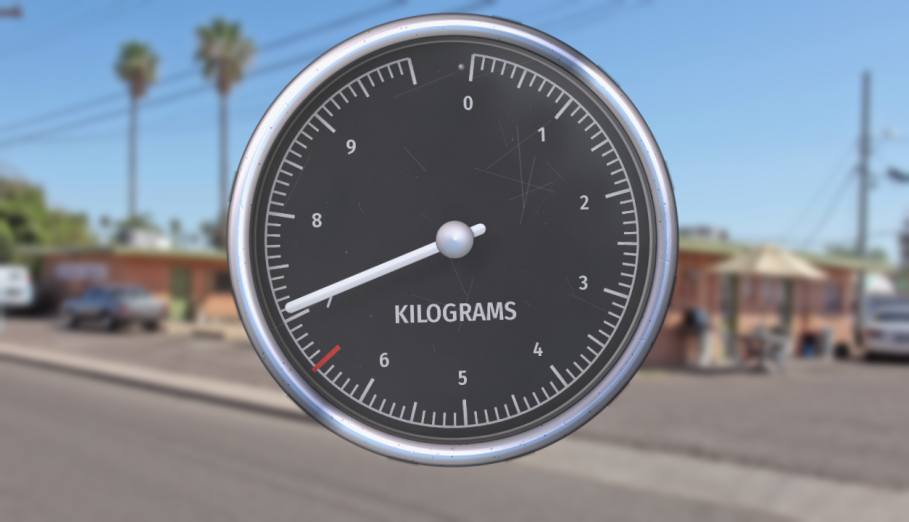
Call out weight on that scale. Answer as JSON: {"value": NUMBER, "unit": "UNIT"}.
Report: {"value": 7.1, "unit": "kg"}
